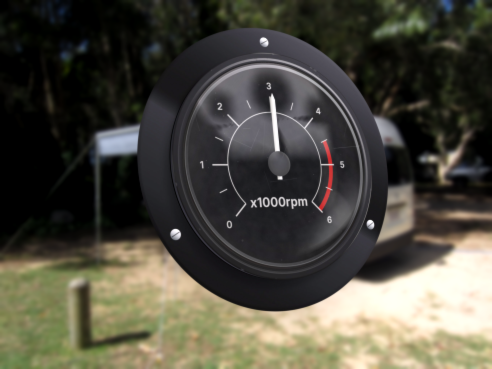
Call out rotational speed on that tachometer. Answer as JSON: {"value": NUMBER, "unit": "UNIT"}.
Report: {"value": 3000, "unit": "rpm"}
